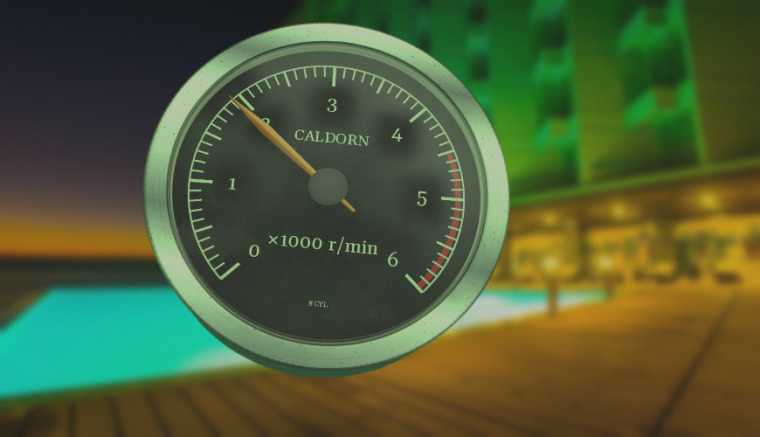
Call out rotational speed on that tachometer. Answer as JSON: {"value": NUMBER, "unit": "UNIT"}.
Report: {"value": 1900, "unit": "rpm"}
